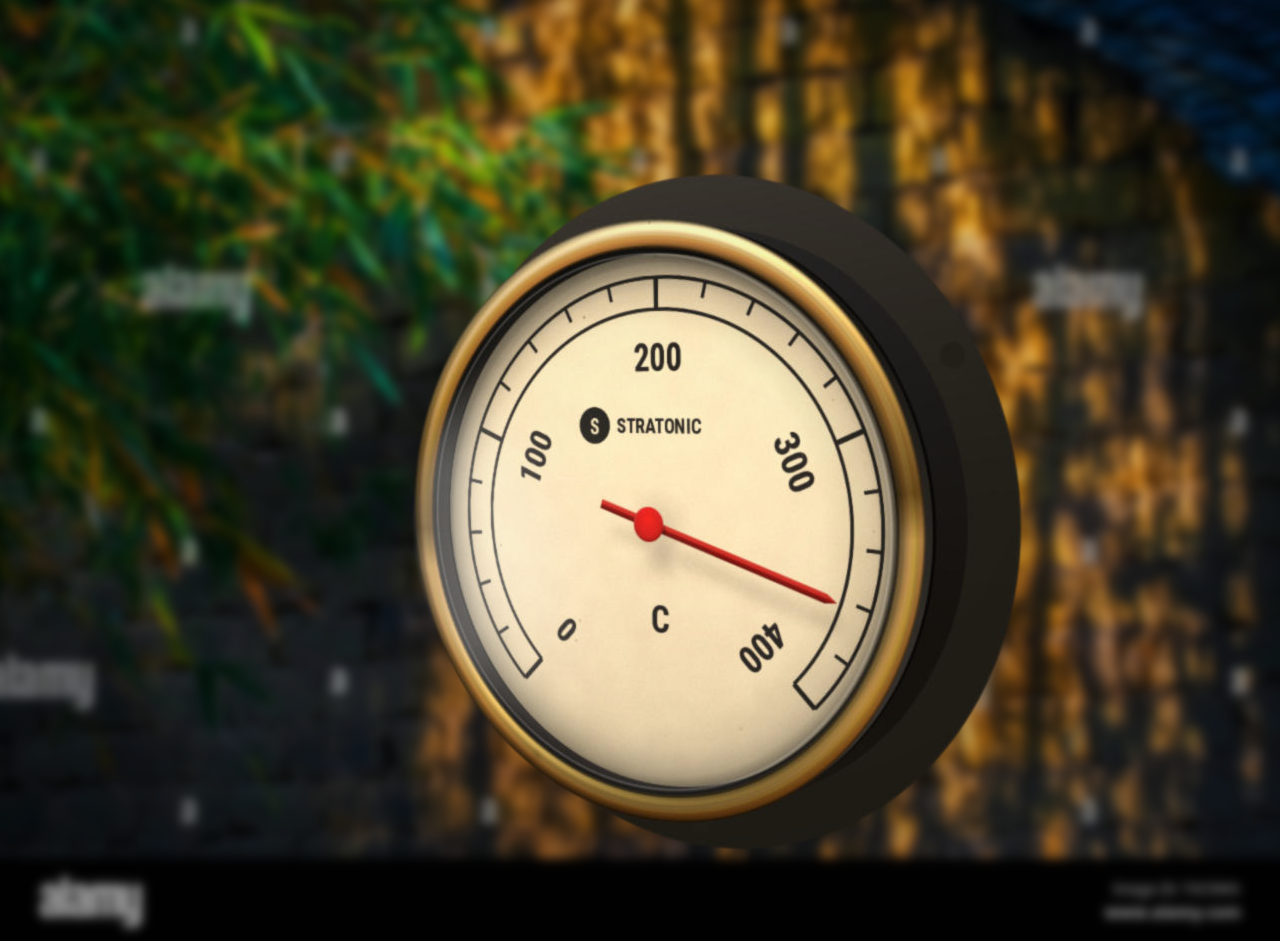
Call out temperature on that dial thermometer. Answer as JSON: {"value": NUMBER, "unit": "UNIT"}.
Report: {"value": 360, "unit": "°C"}
